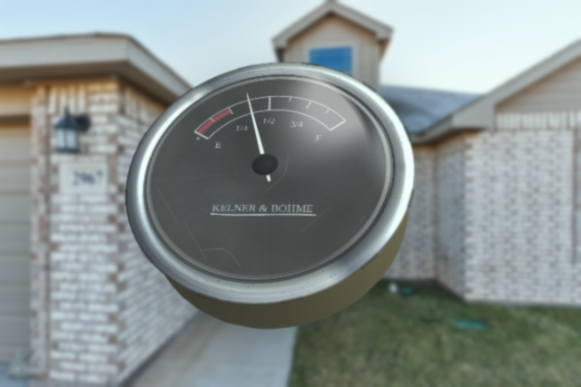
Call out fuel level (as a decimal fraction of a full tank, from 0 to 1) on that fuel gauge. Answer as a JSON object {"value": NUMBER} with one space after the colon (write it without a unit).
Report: {"value": 0.375}
